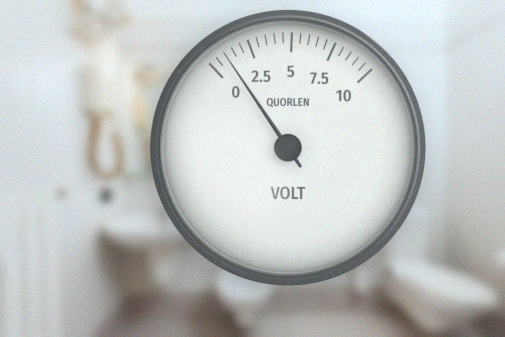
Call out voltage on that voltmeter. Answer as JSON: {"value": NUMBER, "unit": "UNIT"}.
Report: {"value": 1, "unit": "V"}
